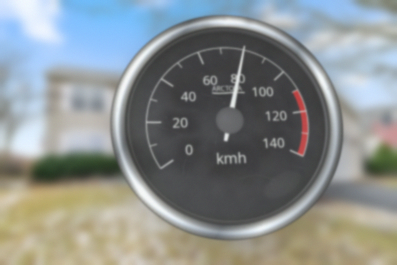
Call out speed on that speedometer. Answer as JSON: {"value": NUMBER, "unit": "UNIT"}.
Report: {"value": 80, "unit": "km/h"}
